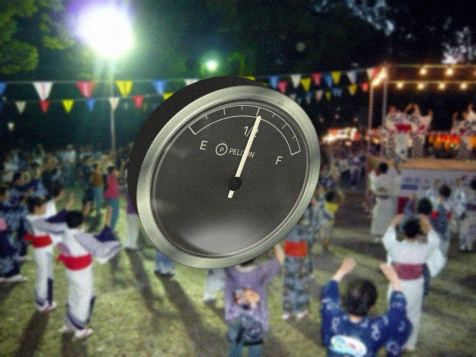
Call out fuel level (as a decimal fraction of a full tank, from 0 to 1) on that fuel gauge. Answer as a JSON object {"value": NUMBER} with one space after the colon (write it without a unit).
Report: {"value": 0.5}
